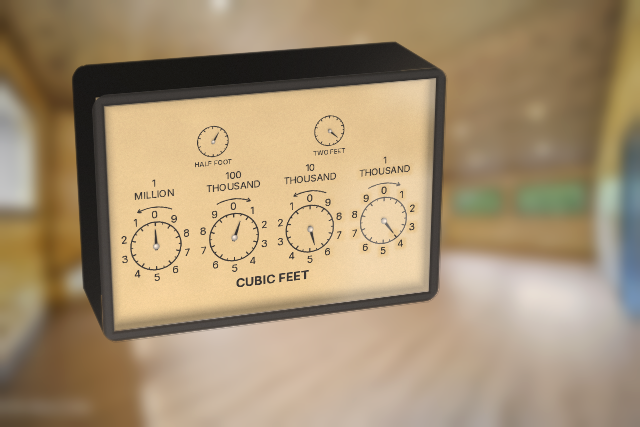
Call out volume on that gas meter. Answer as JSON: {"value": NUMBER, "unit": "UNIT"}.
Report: {"value": 5400, "unit": "ft³"}
